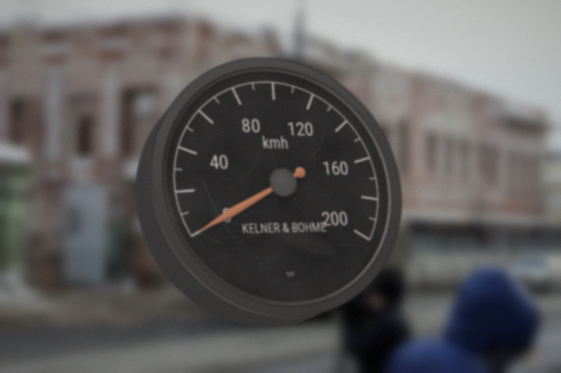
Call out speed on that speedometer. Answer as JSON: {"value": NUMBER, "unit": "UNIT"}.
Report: {"value": 0, "unit": "km/h"}
